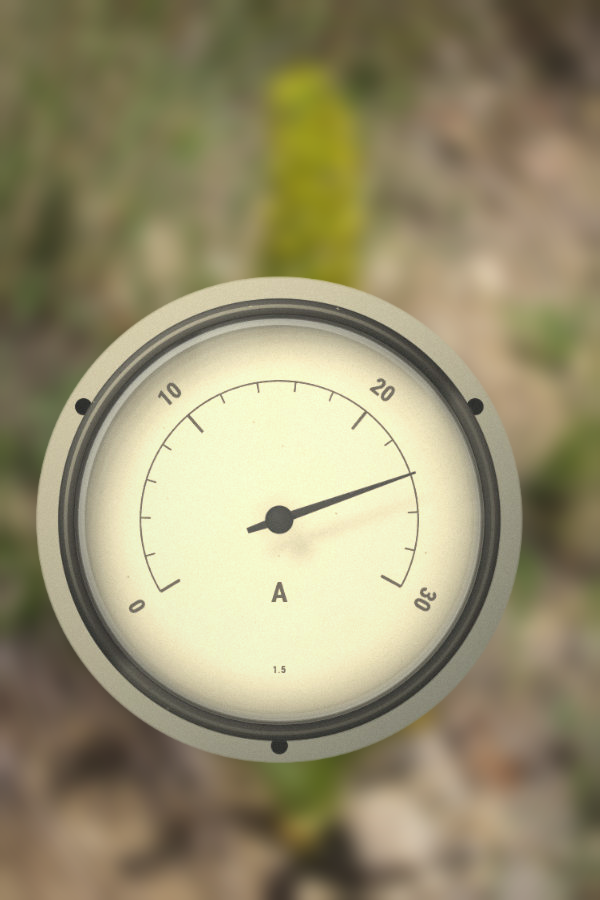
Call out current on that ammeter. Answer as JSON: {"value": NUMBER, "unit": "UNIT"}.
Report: {"value": 24, "unit": "A"}
